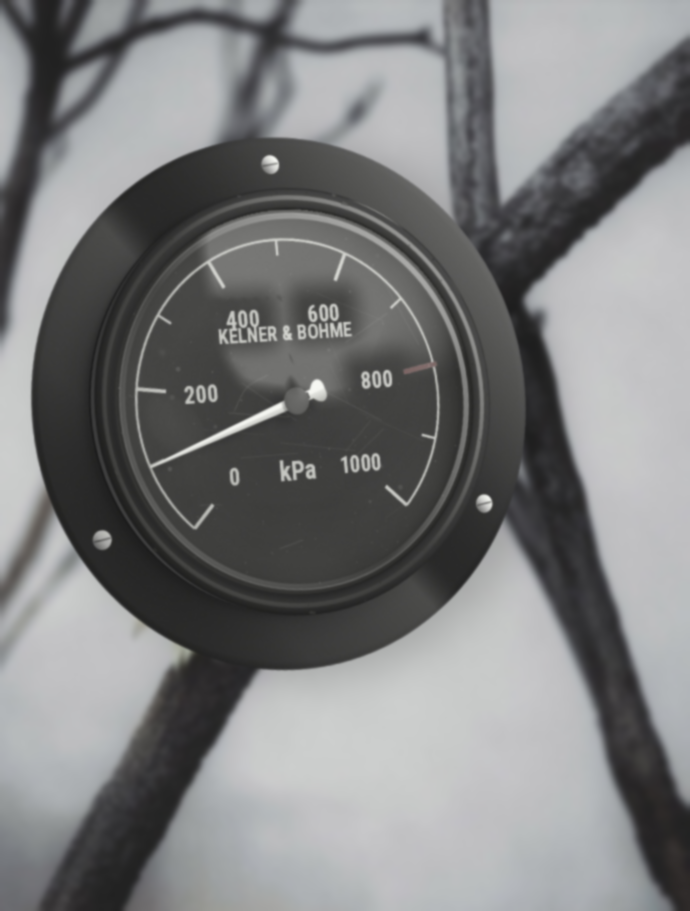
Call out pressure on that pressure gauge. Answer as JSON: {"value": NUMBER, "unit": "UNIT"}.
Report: {"value": 100, "unit": "kPa"}
